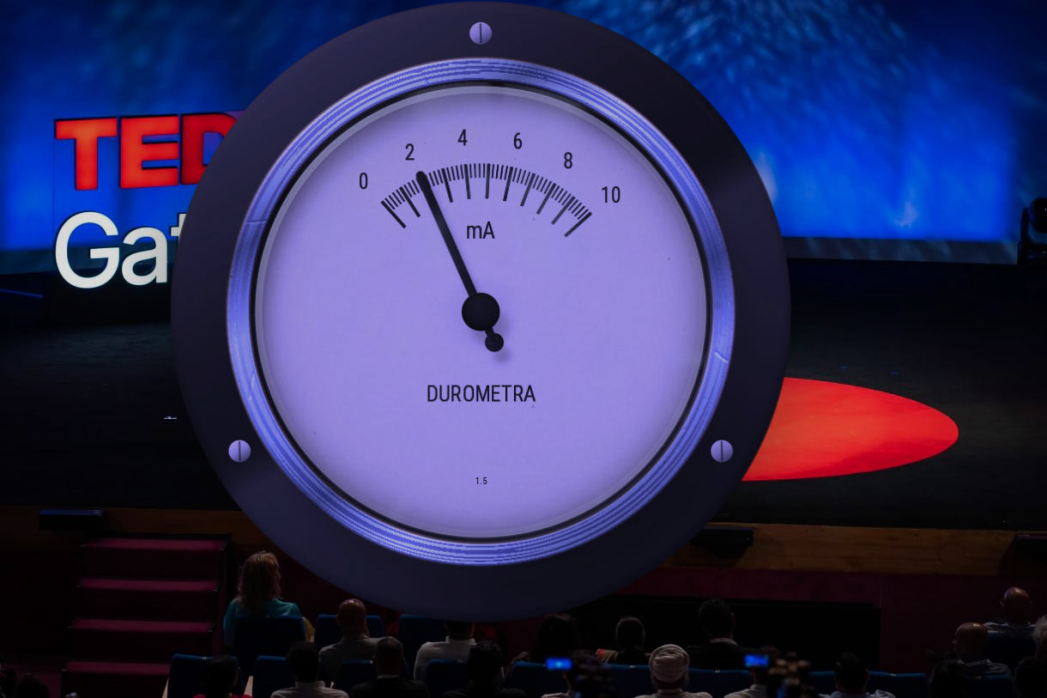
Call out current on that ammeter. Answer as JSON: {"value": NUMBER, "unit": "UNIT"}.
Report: {"value": 2, "unit": "mA"}
